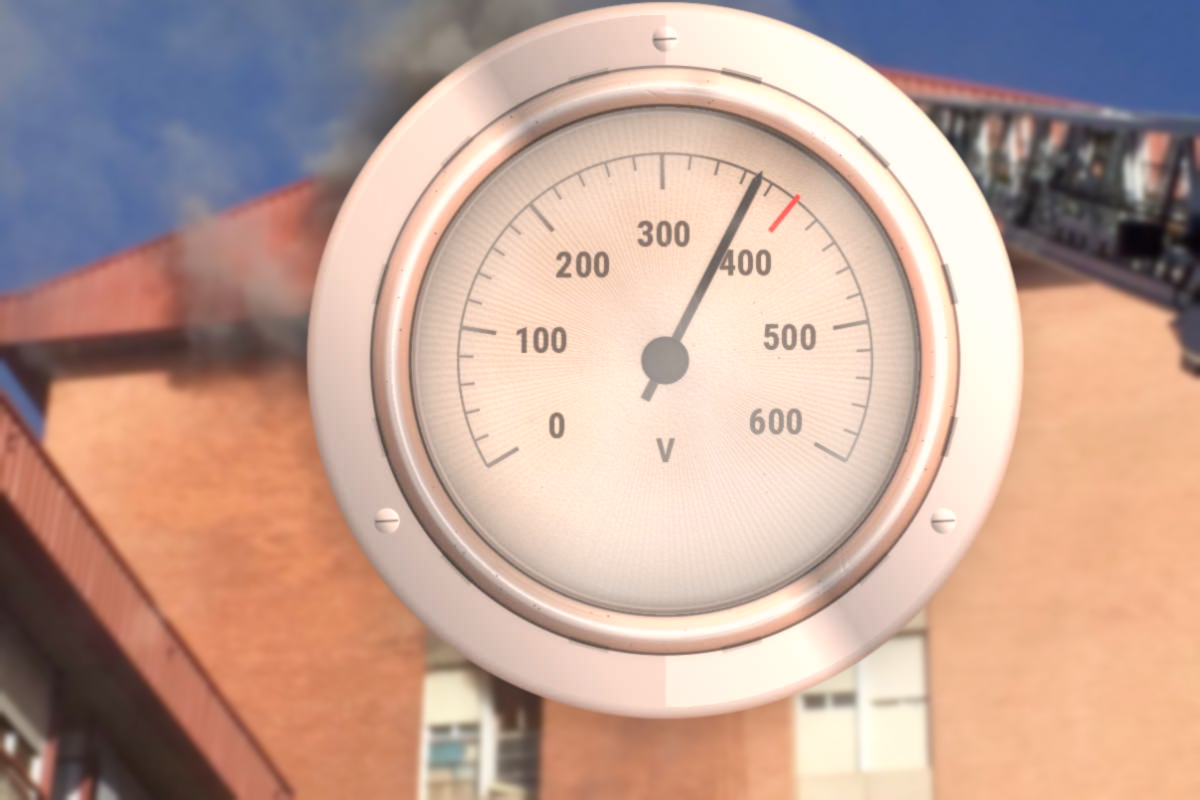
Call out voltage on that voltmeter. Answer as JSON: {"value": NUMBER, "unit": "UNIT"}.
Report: {"value": 370, "unit": "V"}
